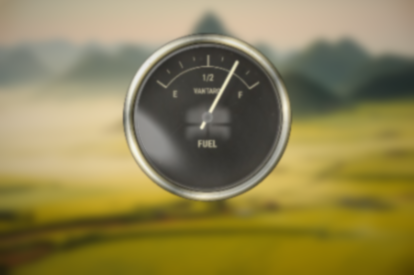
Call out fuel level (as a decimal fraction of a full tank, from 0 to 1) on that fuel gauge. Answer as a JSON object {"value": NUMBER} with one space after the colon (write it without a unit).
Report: {"value": 0.75}
